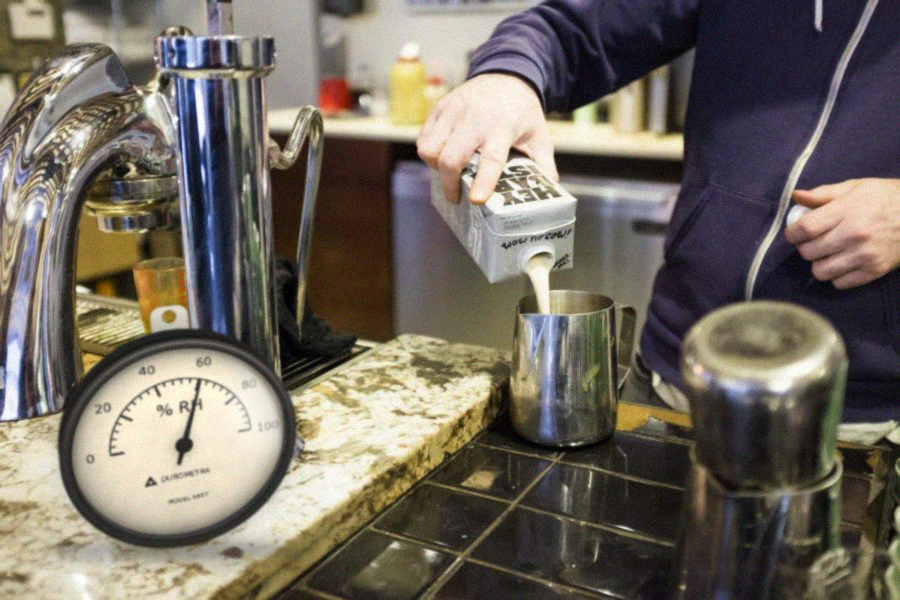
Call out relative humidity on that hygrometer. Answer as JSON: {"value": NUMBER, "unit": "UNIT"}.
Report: {"value": 60, "unit": "%"}
